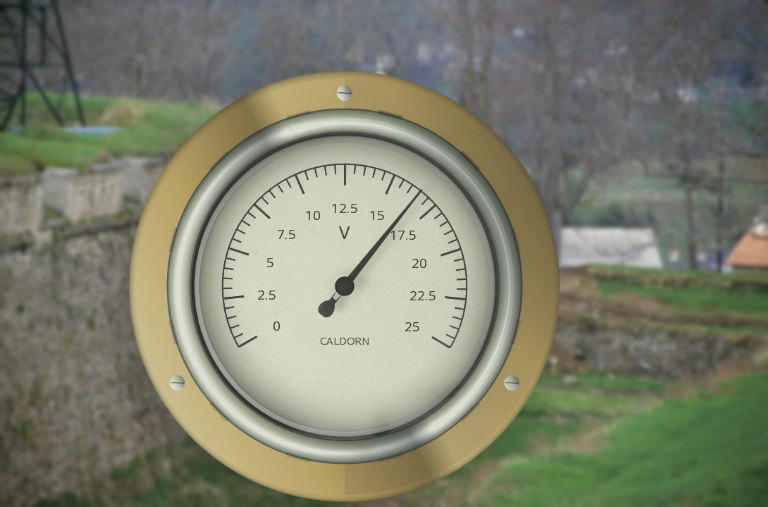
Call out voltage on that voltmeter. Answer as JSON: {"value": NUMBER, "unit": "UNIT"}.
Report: {"value": 16.5, "unit": "V"}
